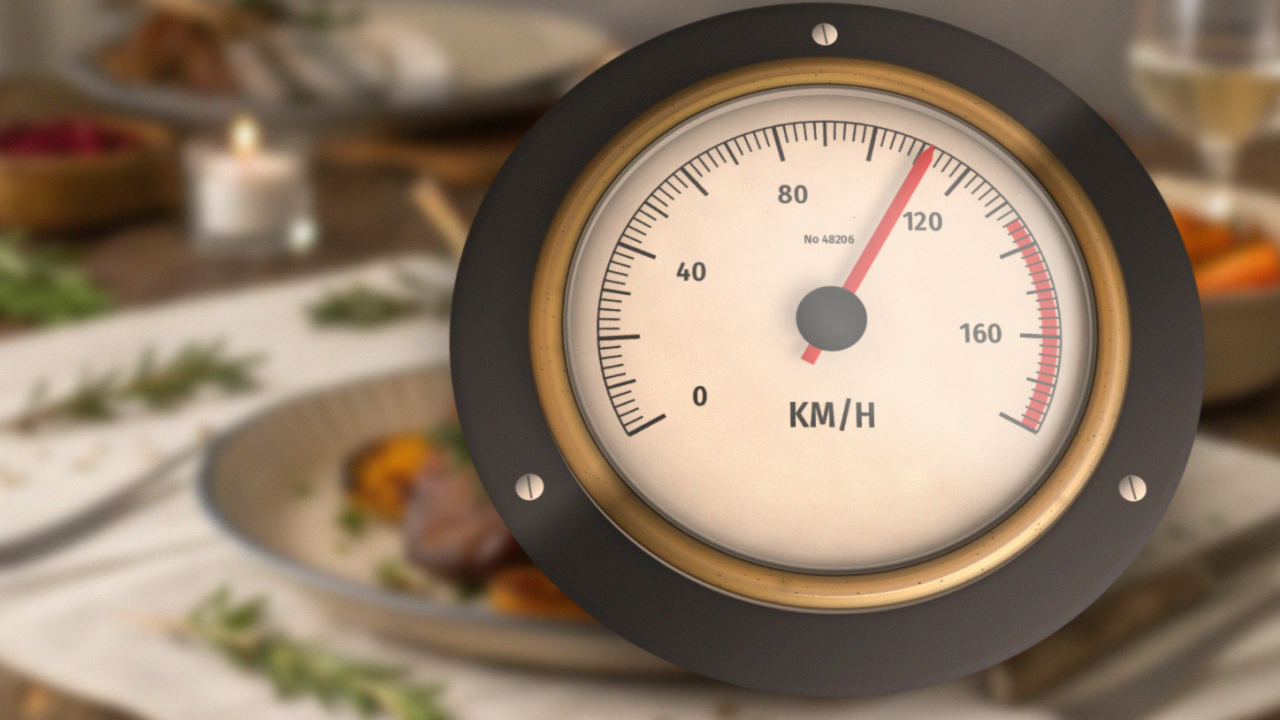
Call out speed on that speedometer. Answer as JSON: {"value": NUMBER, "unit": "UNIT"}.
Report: {"value": 112, "unit": "km/h"}
